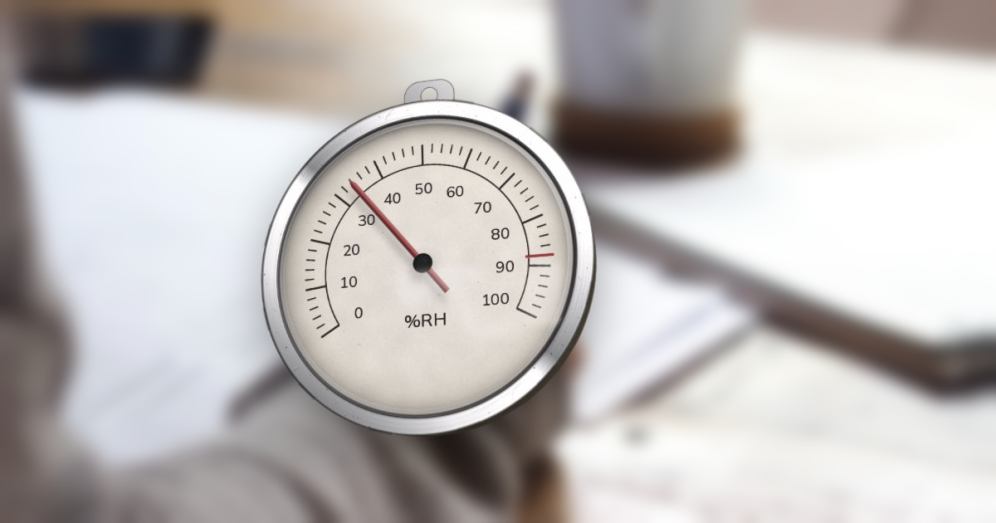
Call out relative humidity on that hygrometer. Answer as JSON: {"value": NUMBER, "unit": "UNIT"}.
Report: {"value": 34, "unit": "%"}
